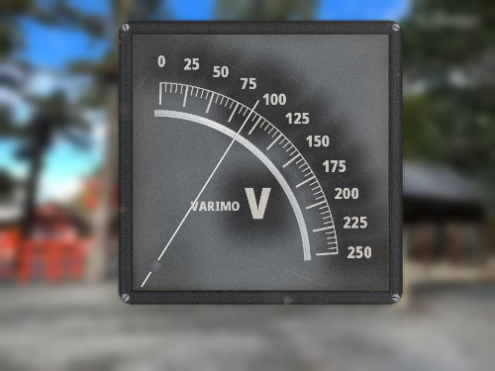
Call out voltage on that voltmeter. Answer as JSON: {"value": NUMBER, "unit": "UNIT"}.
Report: {"value": 90, "unit": "V"}
